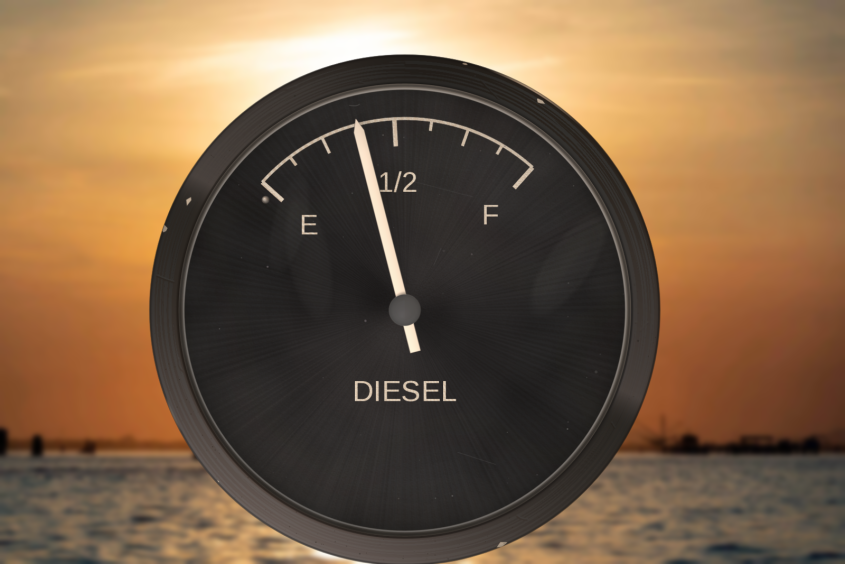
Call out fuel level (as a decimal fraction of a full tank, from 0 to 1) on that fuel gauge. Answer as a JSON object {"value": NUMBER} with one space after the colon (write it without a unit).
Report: {"value": 0.375}
